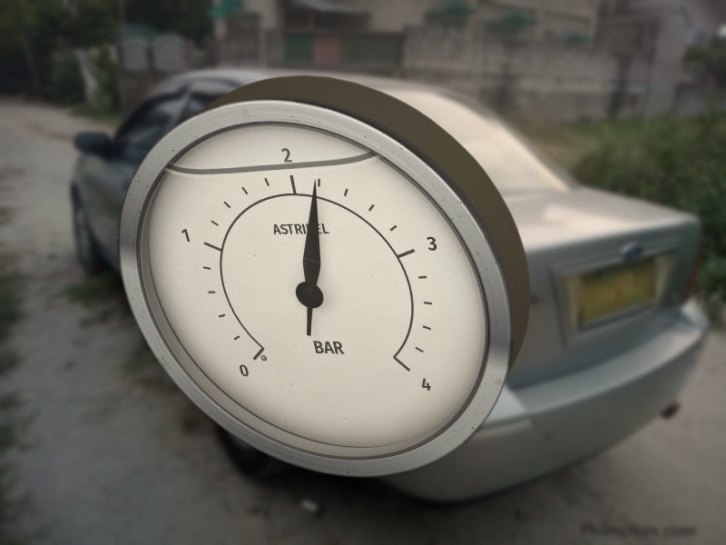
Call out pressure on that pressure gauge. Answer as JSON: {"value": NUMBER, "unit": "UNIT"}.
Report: {"value": 2.2, "unit": "bar"}
